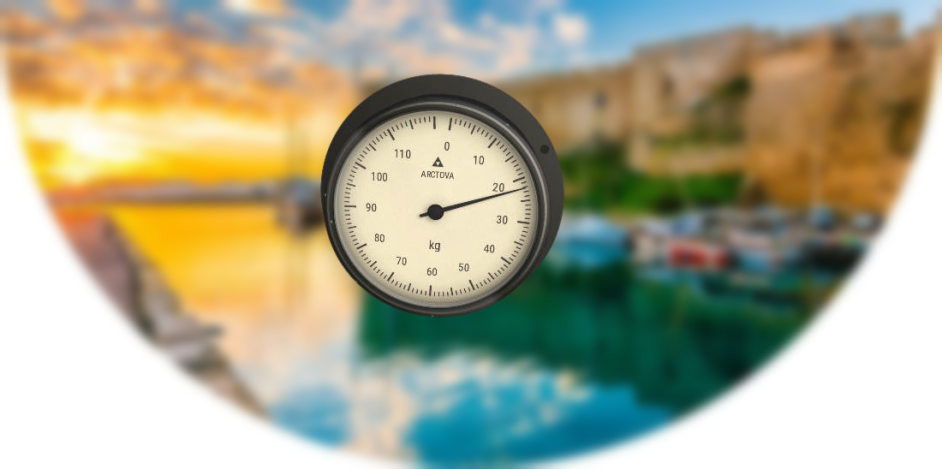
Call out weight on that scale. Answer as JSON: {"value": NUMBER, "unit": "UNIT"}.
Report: {"value": 22, "unit": "kg"}
